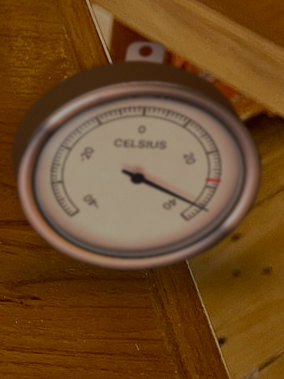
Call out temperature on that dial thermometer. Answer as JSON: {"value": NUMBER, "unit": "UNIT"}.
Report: {"value": 35, "unit": "°C"}
